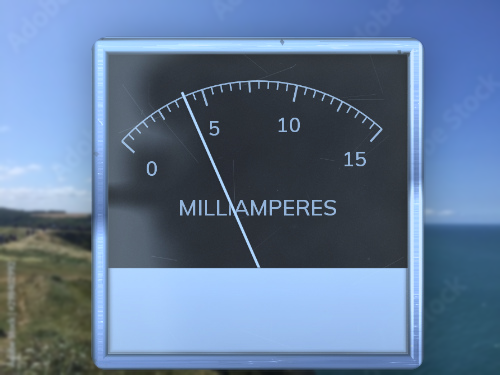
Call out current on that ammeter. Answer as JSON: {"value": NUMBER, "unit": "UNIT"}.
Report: {"value": 4, "unit": "mA"}
